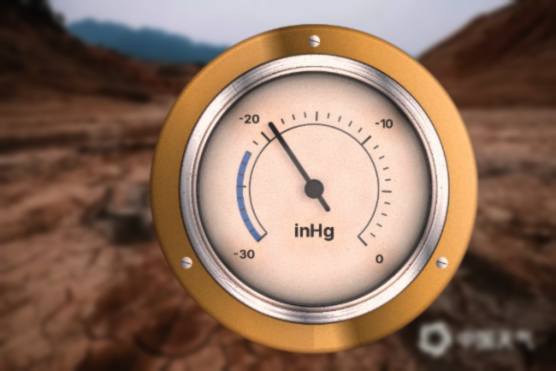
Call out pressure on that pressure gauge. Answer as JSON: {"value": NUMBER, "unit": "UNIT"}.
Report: {"value": -19, "unit": "inHg"}
